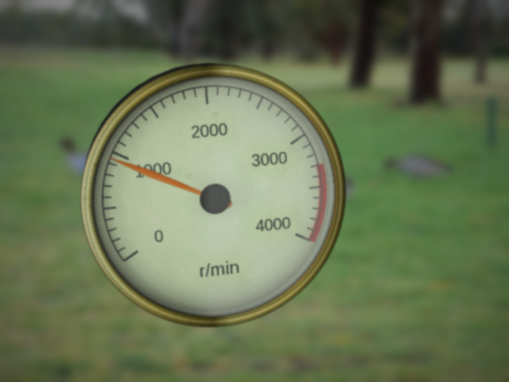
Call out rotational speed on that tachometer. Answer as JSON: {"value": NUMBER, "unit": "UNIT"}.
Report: {"value": 950, "unit": "rpm"}
